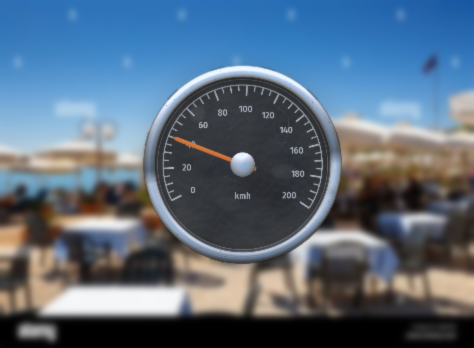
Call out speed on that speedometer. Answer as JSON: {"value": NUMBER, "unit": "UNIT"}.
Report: {"value": 40, "unit": "km/h"}
